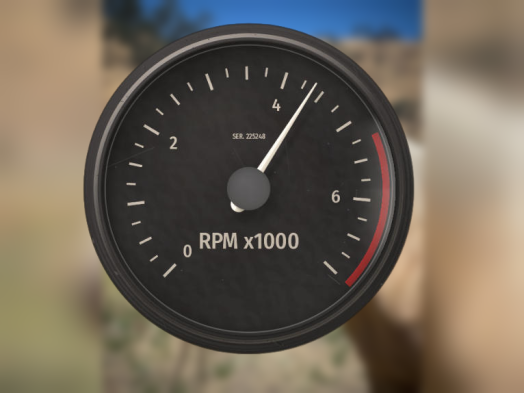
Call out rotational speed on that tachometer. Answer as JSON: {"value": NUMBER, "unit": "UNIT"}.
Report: {"value": 4375, "unit": "rpm"}
